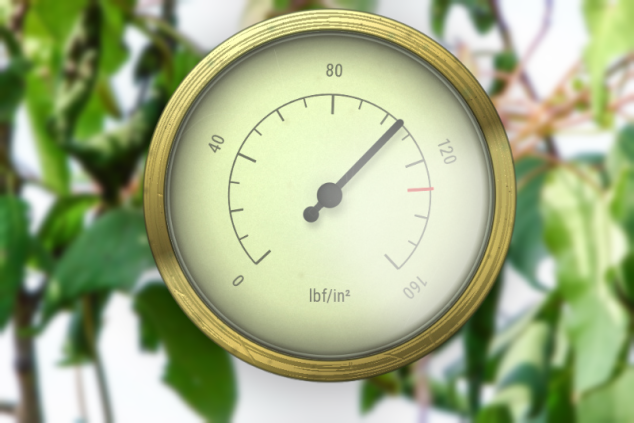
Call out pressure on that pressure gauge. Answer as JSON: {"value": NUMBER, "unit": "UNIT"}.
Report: {"value": 105, "unit": "psi"}
